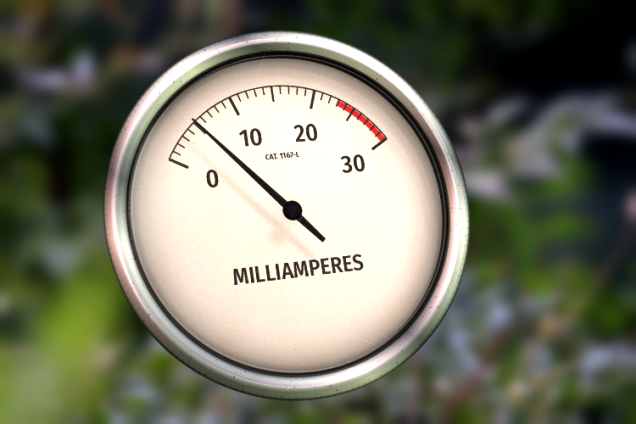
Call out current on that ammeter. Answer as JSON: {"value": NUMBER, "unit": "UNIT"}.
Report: {"value": 5, "unit": "mA"}
